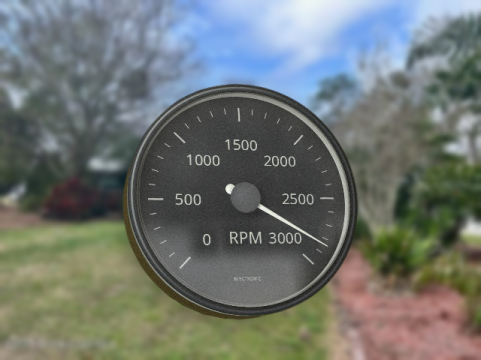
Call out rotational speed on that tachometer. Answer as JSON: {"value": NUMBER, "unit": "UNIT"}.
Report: {"value": 2850, "unit": "rpm"}
